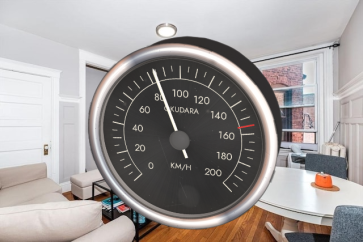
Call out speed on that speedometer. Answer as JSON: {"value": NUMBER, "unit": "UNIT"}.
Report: {"value": 85, "unit": "km/h"}
